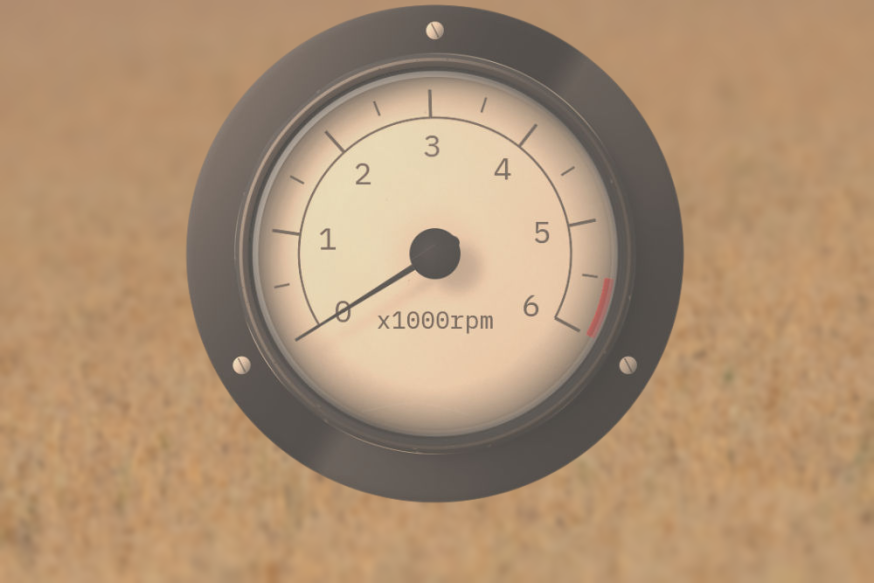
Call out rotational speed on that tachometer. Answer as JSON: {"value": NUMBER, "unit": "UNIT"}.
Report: {"value": 0, "unit": "rpm"}
